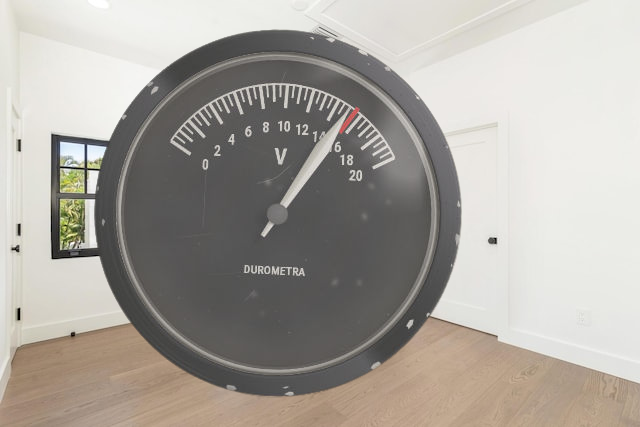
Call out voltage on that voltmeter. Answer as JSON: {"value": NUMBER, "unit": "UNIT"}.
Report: {"value": 15, "unit": "V"}
